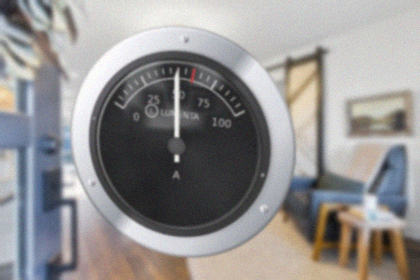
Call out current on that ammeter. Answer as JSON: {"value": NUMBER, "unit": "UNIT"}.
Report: {"value": 50, "unit": "A"}
